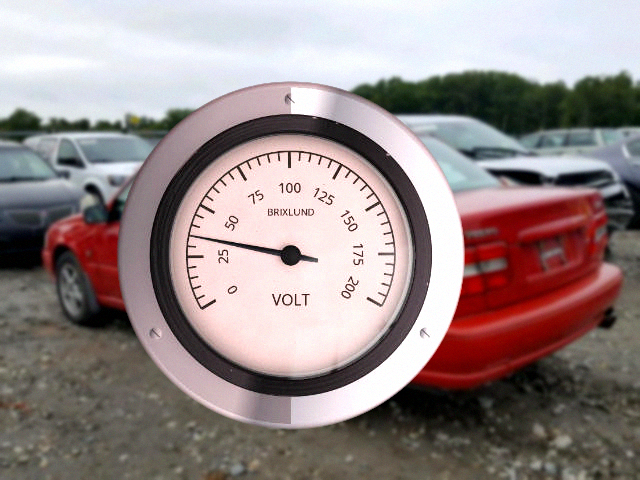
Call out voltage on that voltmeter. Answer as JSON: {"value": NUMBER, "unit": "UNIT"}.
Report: {"value": 35, "unit": "V"}
